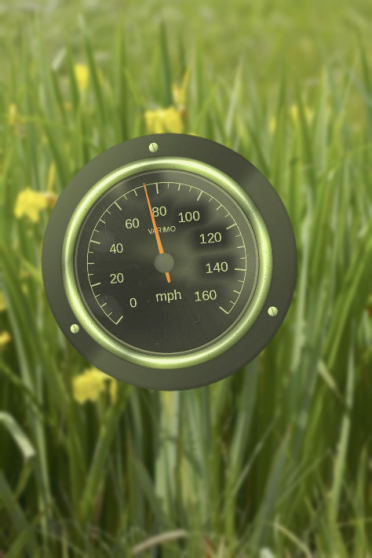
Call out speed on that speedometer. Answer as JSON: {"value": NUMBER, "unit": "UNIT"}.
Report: {"value": 75, "unit": "mph"}
